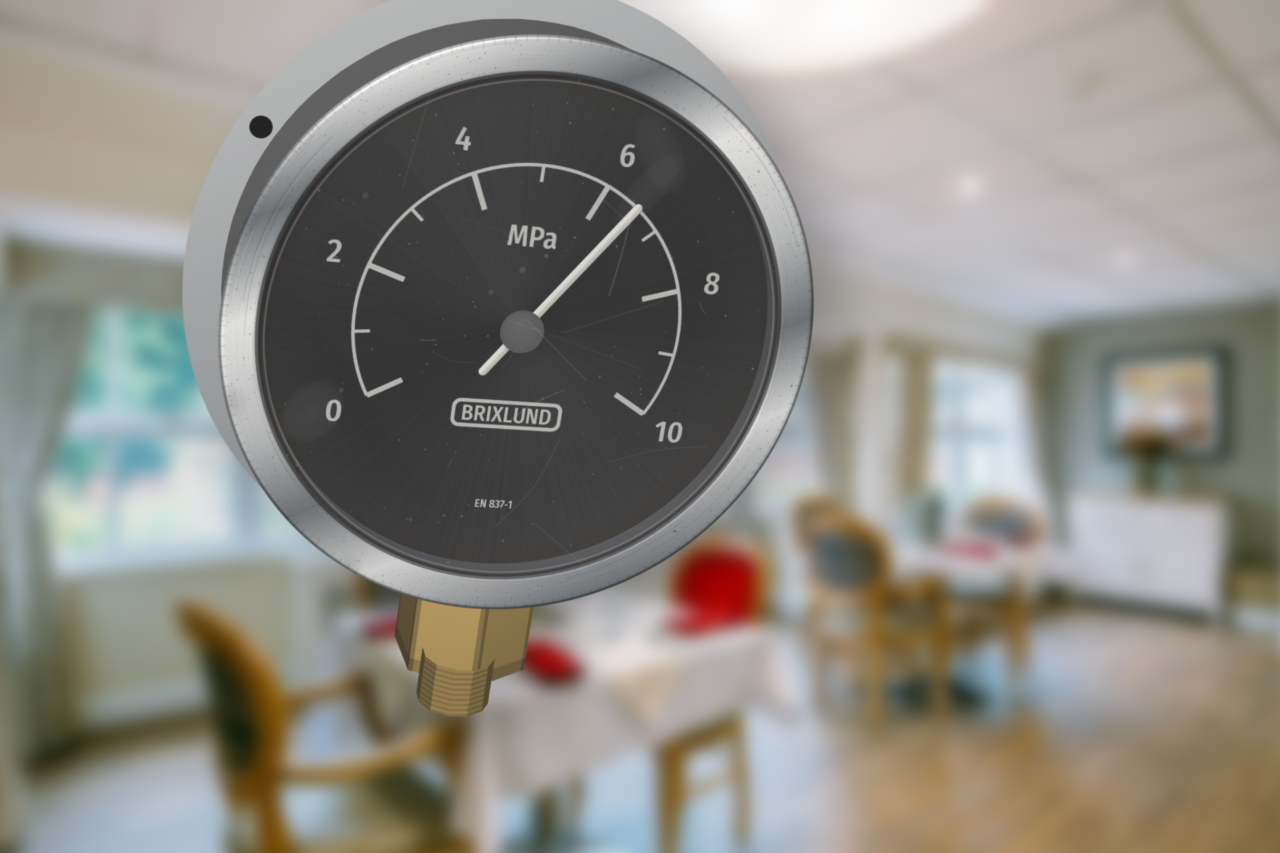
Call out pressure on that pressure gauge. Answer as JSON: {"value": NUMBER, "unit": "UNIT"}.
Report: {"value": 6.5, "unit": "MPa"}
